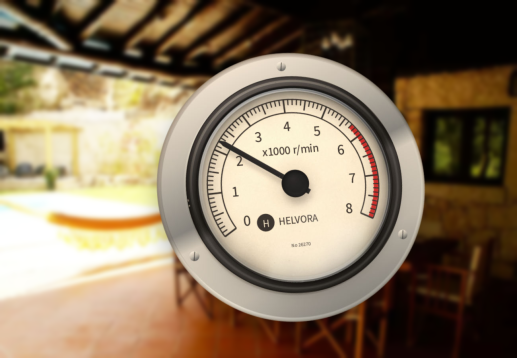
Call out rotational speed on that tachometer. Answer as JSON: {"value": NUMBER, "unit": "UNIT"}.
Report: {"value": 2200, "unit": "rpm"}
